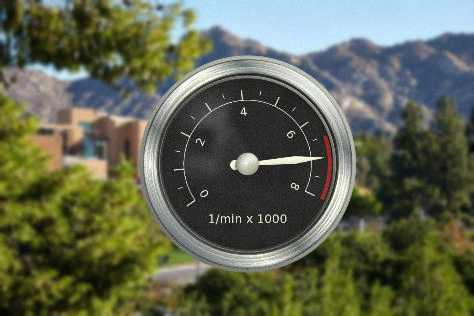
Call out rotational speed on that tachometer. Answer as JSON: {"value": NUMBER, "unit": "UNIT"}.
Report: {"value": 7000, "unit": "rpm"}
